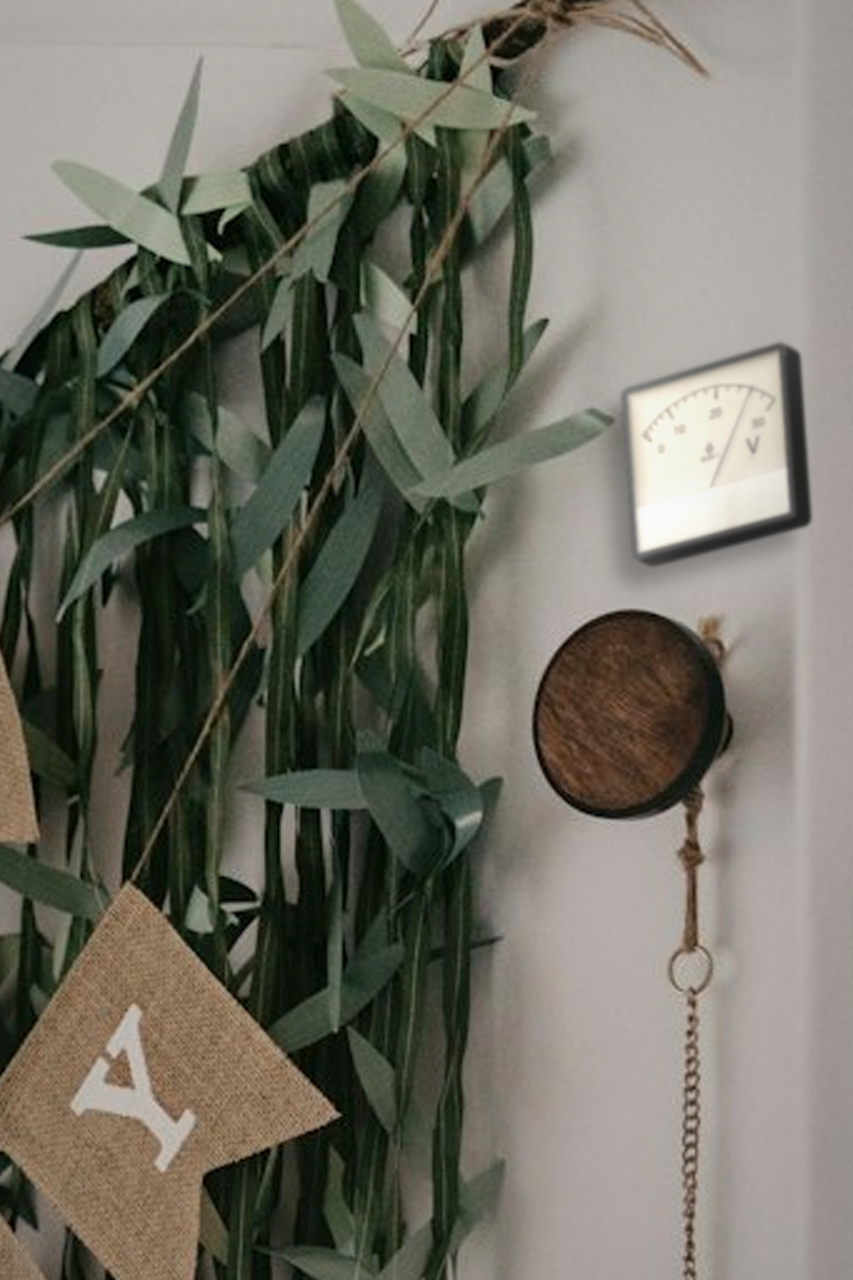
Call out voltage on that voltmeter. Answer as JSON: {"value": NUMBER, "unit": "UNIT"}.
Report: {"value": 26, "unit": "V"}
